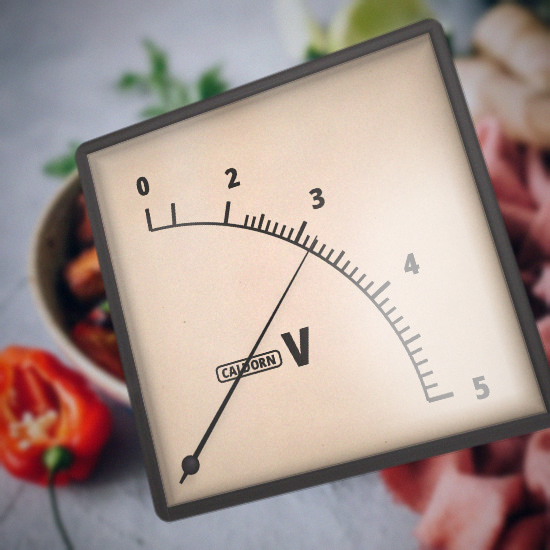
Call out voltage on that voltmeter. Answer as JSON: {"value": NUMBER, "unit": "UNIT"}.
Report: {"value": 3.2, "unit": "V"}
